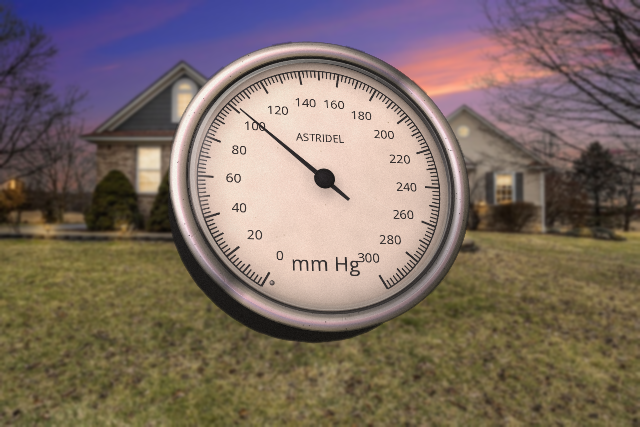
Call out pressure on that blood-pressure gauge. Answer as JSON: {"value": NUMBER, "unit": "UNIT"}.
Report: {"value": 100, "unit": "mmHg"}
